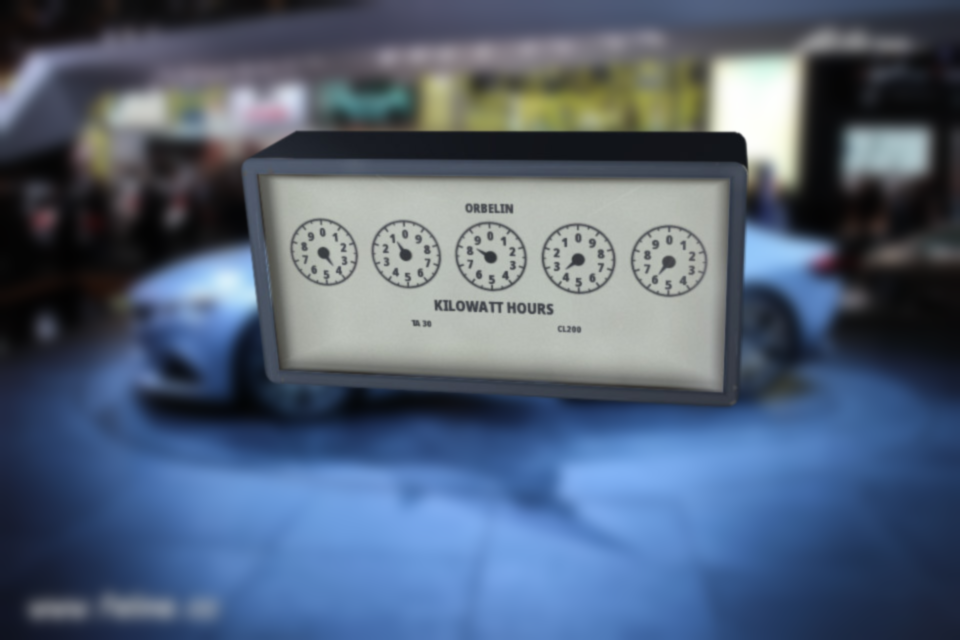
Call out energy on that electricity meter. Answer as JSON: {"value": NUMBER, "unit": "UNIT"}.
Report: {"value": 40836, "unit": "kWh"}
